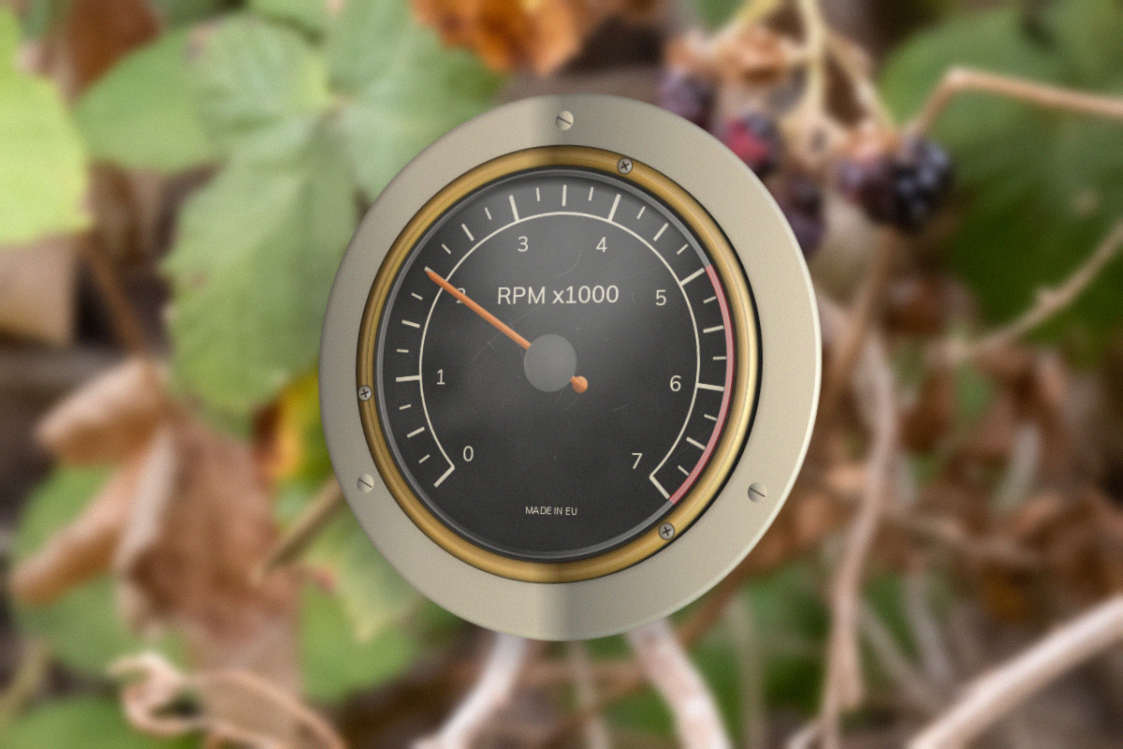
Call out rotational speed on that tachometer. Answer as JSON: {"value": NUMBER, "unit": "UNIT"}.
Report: {"value": 2000, "unit": "rpm"}
